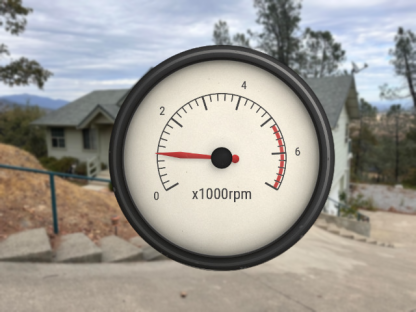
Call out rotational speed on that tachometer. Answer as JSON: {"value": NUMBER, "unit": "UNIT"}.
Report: {"value": 1000, "unit": "rpm"}
